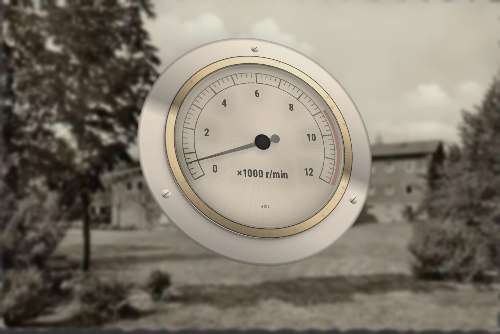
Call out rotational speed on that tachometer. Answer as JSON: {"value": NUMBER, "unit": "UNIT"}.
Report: {"value": 600, "unit": "rpm"}
